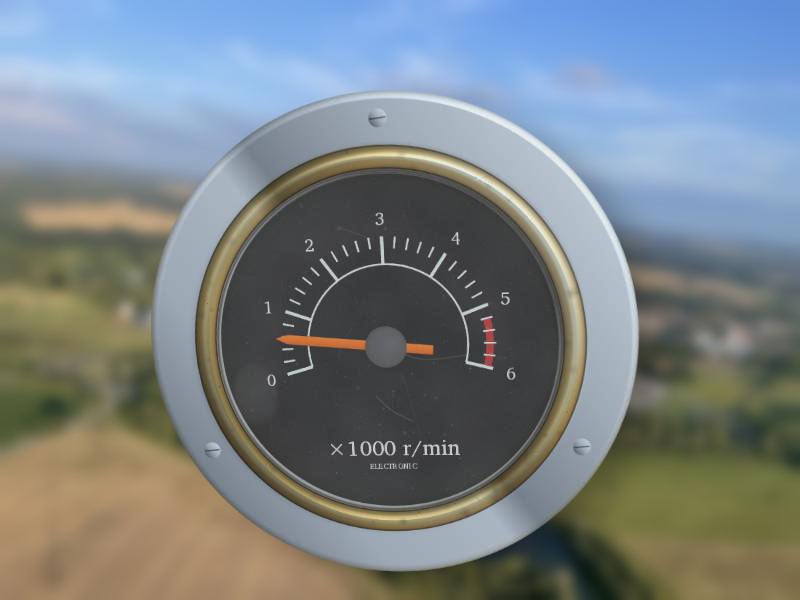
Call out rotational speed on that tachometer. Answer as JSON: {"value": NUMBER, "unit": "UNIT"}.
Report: {"value": 600, "unit": "rpm"}
